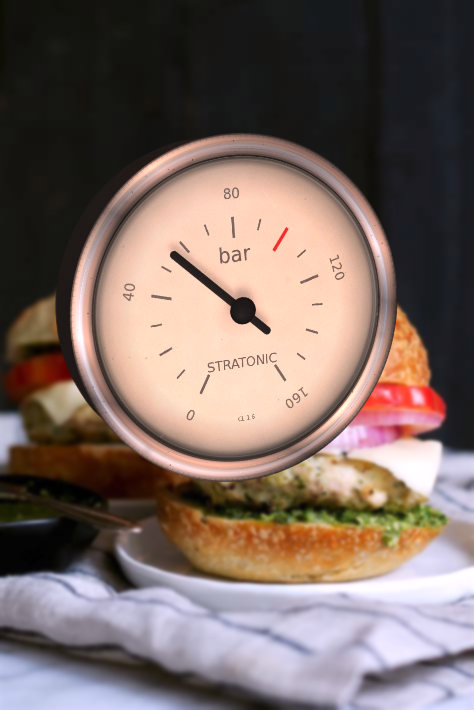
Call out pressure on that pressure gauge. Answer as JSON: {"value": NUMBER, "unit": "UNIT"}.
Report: {"value": 55, "unit": "bar"}
